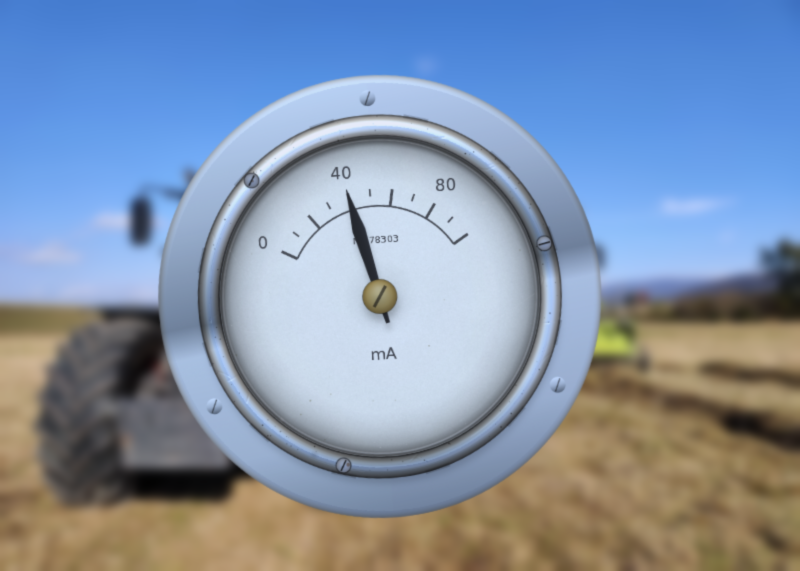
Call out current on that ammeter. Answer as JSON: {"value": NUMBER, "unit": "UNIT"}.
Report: {"value": 40, "unit": "mA"}
